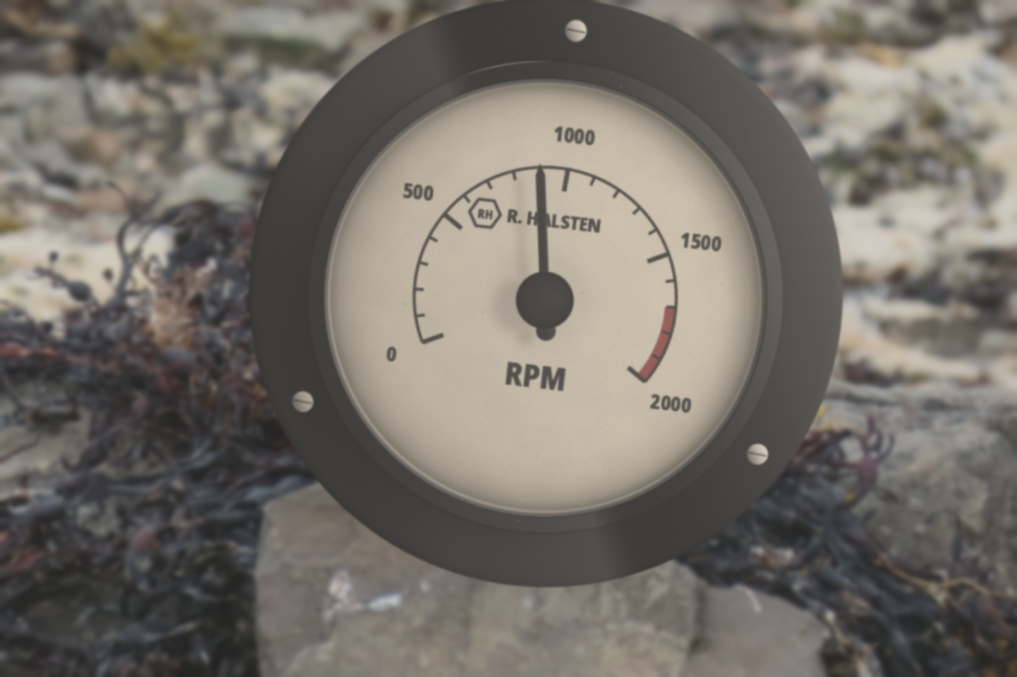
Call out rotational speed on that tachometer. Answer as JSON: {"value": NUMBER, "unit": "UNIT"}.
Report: {"value": 900, "unit": "rpm"}
